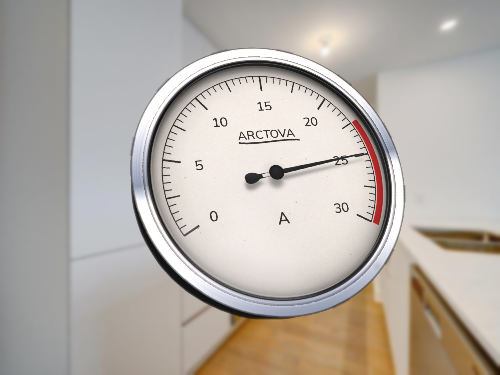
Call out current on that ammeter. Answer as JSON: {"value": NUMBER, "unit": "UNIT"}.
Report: {"value": 25, "unit": "A"}
